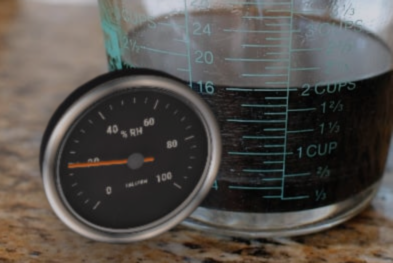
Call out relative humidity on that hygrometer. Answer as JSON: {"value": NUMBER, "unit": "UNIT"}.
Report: {"value": 20, "unit": "%"}
